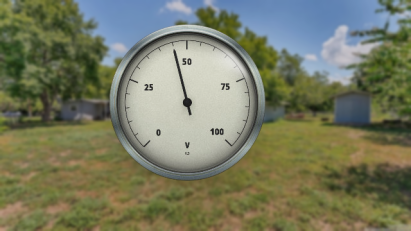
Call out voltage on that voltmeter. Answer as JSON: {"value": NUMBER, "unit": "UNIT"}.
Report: {"value": 45, "unit": "V"}
